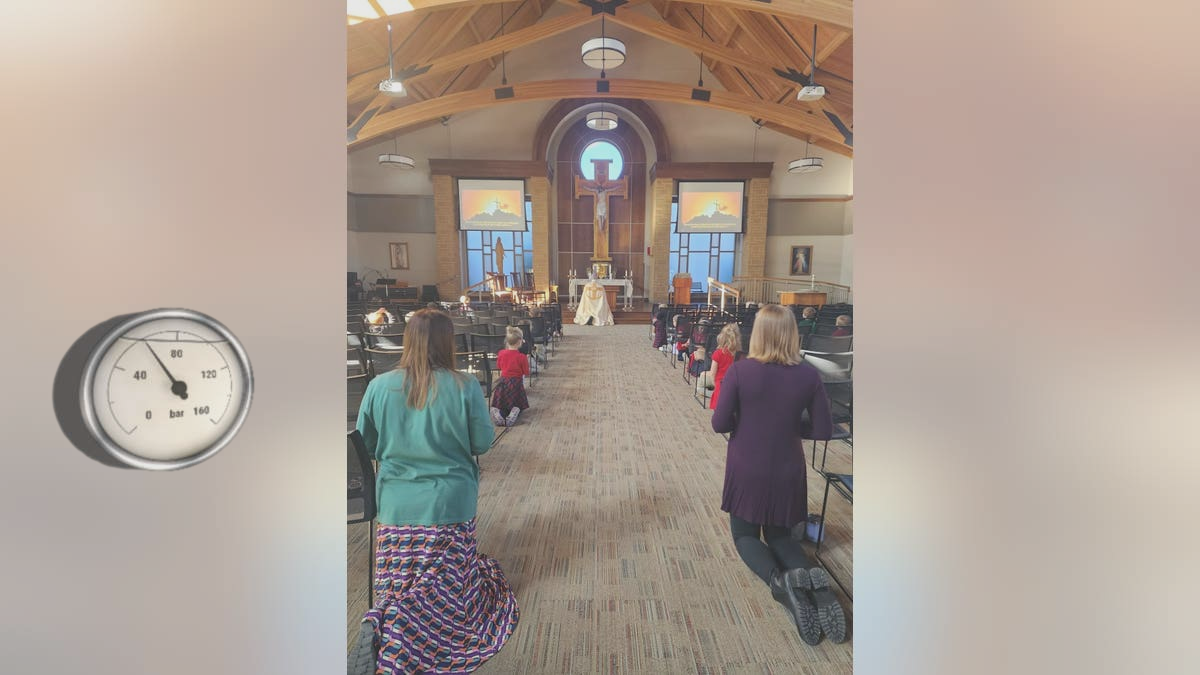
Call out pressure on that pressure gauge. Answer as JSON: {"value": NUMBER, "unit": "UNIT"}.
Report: {"value": 60, "unit": "bar"}
